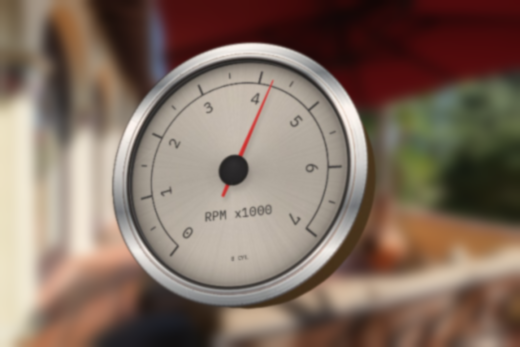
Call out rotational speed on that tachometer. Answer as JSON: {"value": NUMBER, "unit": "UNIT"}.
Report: {"value": 4250, "unit": "rpm"}
